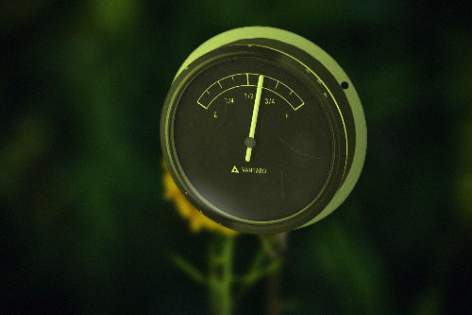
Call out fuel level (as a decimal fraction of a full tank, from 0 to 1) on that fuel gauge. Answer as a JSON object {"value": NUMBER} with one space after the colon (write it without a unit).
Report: {"value": 0.625}
